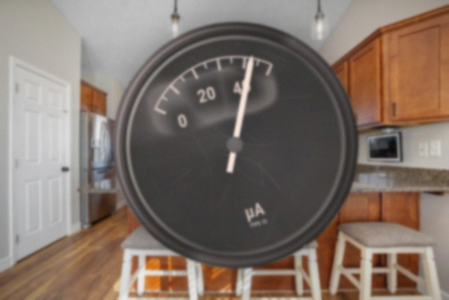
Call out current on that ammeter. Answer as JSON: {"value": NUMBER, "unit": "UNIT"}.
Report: {"value": 42.5, "unit": "µA"}
